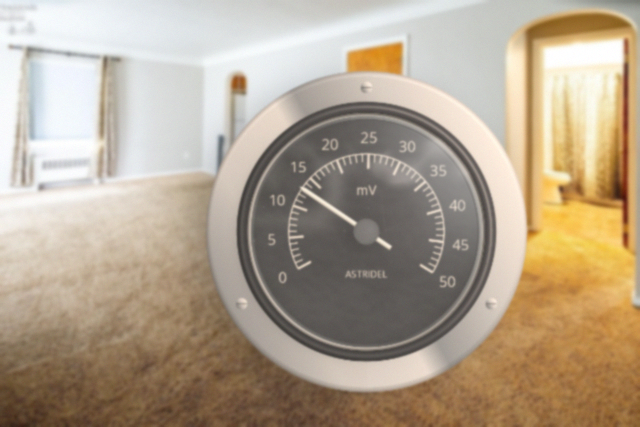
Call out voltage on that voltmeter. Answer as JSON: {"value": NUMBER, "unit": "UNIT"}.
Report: {"value": 13, "unit": "mV"}
